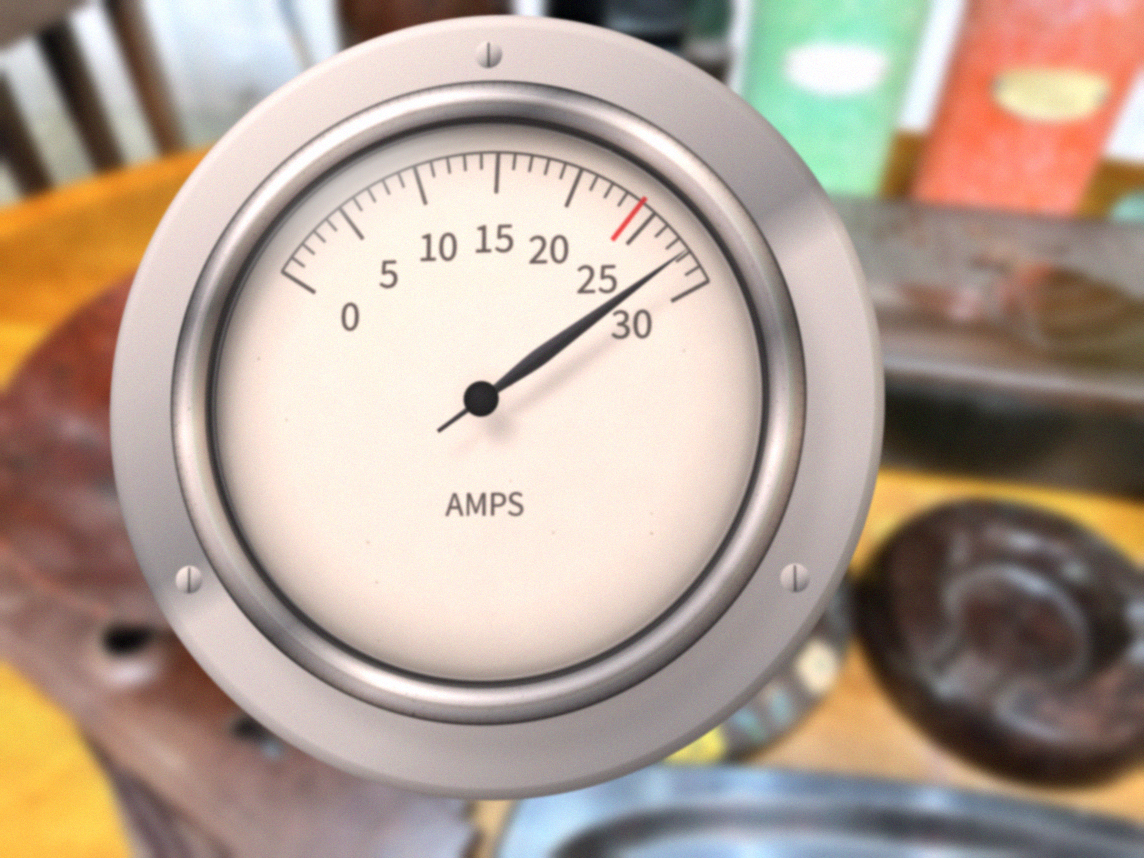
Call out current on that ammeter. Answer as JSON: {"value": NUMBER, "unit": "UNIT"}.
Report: {"value": 28, "unit": "A"}
